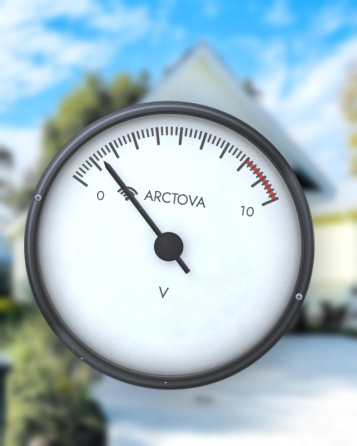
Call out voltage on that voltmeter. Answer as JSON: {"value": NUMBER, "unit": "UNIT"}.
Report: {"value": 1.4, "unit": "V"}
